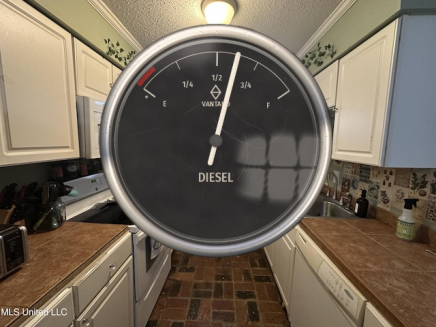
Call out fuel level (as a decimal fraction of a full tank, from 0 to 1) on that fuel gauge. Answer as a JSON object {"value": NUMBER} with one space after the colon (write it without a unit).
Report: {"value": 0.625}
